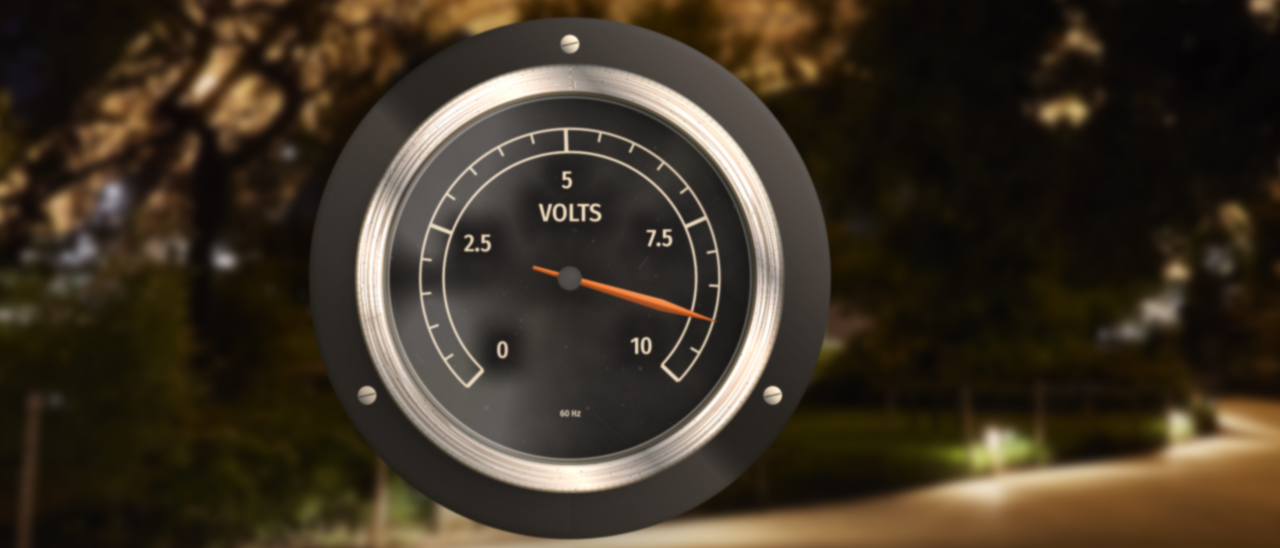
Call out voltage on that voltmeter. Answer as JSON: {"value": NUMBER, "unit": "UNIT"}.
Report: {"value": 9, "unit": "V"}
